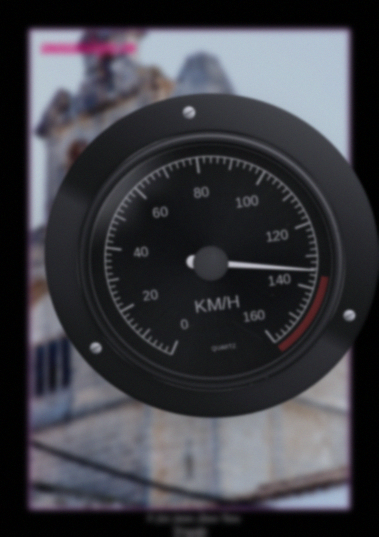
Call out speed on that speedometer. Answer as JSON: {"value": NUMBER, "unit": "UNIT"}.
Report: {"value": 134, "unit": "km/h"}
